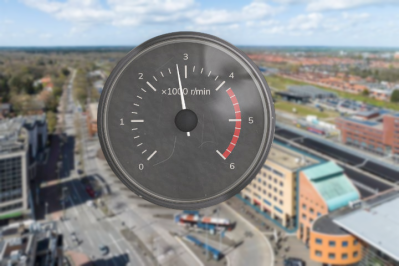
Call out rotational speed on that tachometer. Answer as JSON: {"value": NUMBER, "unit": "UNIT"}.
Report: {"value": 2800, "unit": "rpm"}
